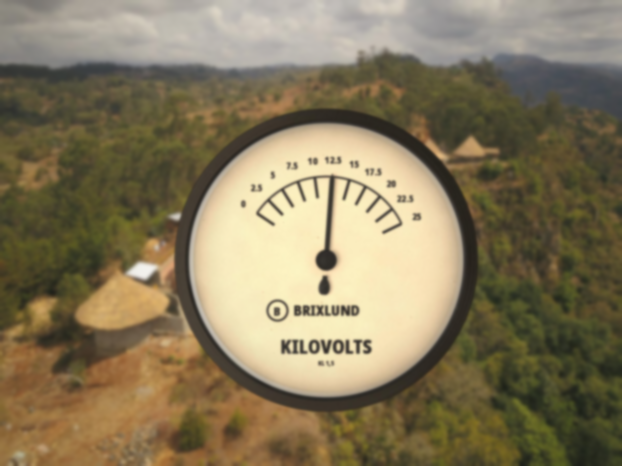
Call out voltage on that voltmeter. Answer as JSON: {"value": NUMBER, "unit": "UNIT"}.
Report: {"value": 12.5, "unit": "kV"}
